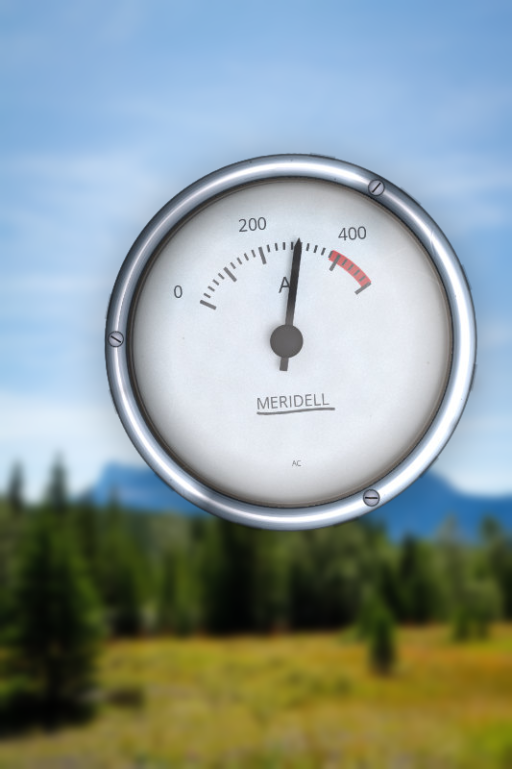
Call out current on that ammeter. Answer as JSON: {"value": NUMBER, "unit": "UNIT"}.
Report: {"value": 300, "unit": "A"}
